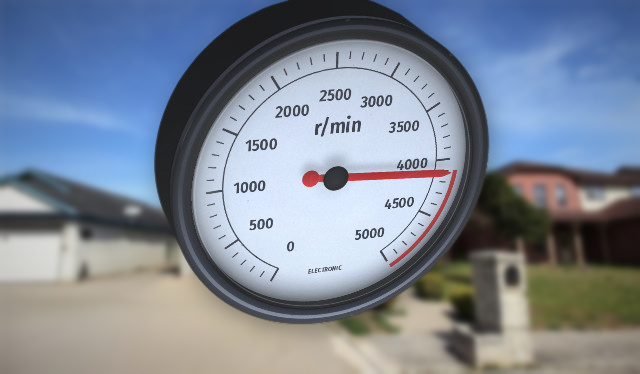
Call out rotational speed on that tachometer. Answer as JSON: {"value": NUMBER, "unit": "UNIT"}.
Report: {"value": 4100, "unit": "rpm"}
